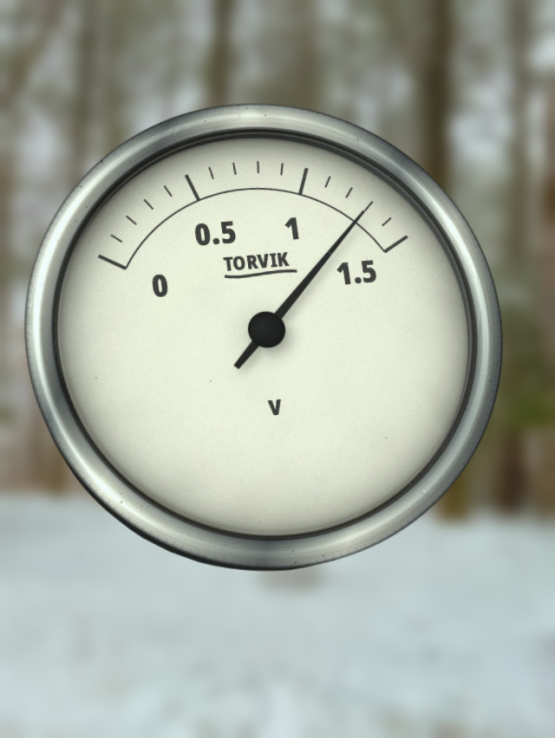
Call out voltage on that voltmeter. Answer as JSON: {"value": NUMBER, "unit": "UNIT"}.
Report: {"value": 1.3, "unit": "V"}
